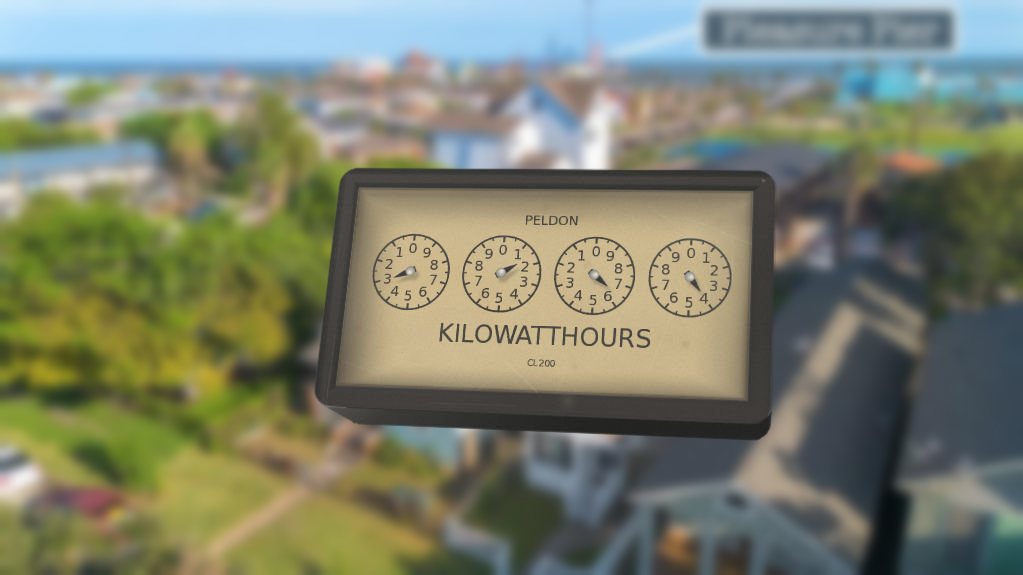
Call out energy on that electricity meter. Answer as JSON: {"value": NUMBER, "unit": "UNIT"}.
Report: {"value": 3164, "unit": "kWh"}
